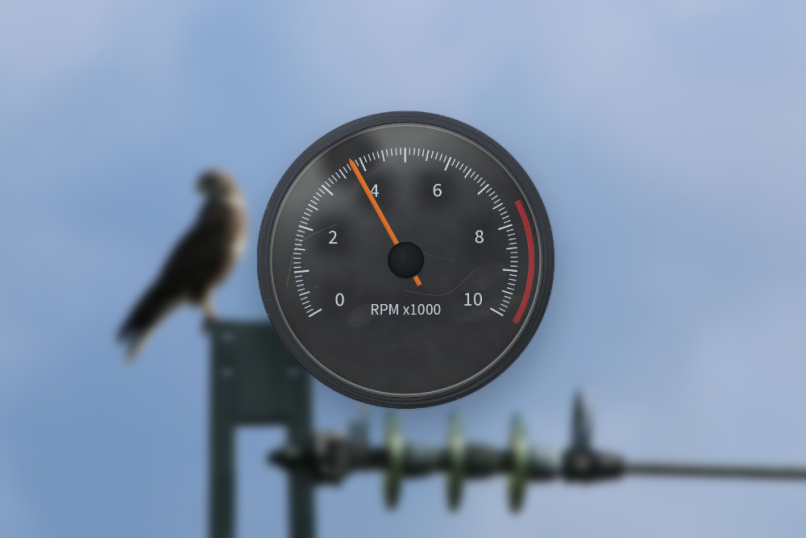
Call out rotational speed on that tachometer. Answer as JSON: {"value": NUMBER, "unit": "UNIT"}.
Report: {"value": 3800, "unit": "rpm"}
